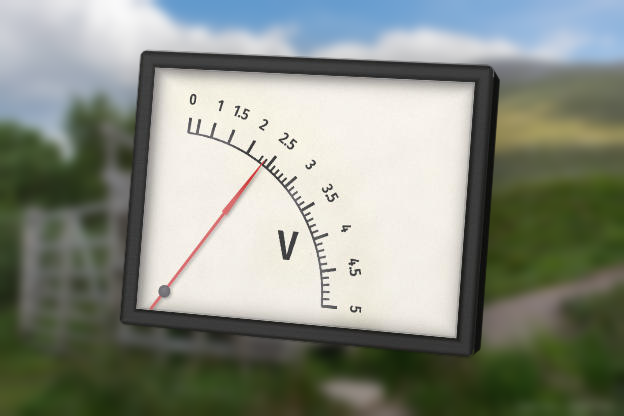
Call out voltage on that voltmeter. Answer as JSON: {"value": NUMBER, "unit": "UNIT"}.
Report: {"value": 2.4, "unit": "V"}
